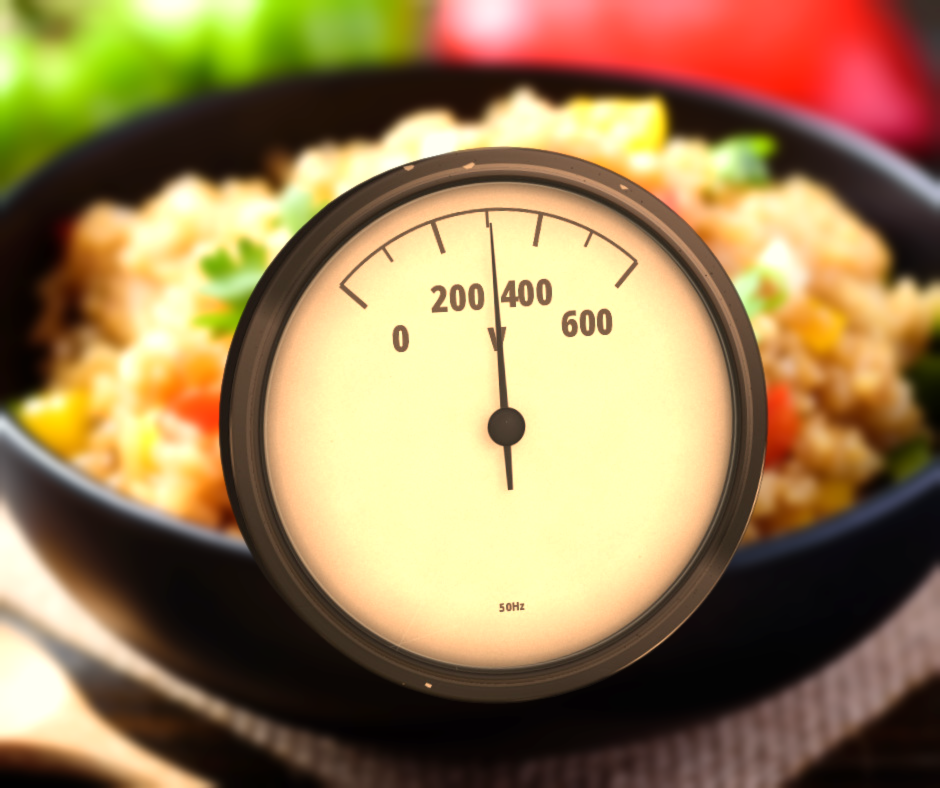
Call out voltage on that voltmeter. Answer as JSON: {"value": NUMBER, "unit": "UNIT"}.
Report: {"value": 300, "unit": "V"}
